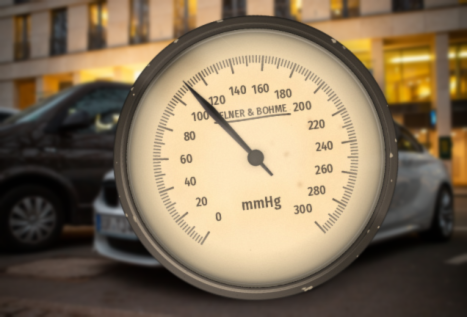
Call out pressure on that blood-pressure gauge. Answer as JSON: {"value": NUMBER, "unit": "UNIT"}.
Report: {"value": 110, "unit": "mmHg"}
